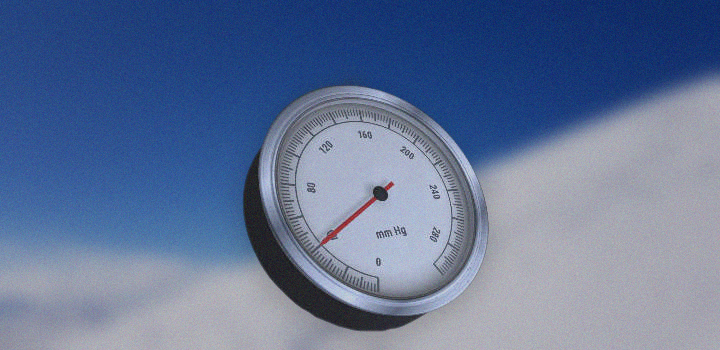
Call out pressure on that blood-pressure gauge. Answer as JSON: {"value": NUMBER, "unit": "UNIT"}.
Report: {"value": 40, "unit": "mmHg"}
